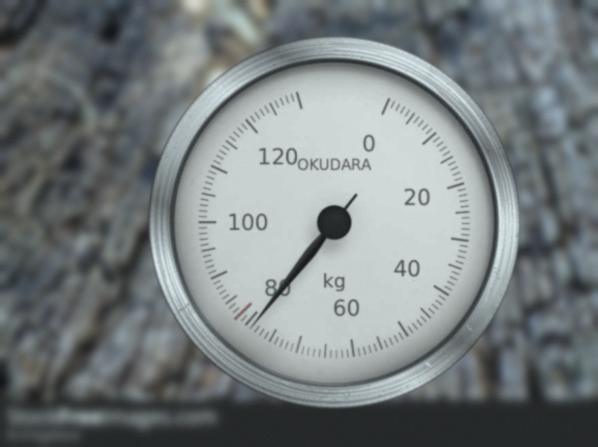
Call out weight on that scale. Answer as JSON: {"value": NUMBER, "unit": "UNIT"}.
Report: {"value": 79, "unit": "kg"}
